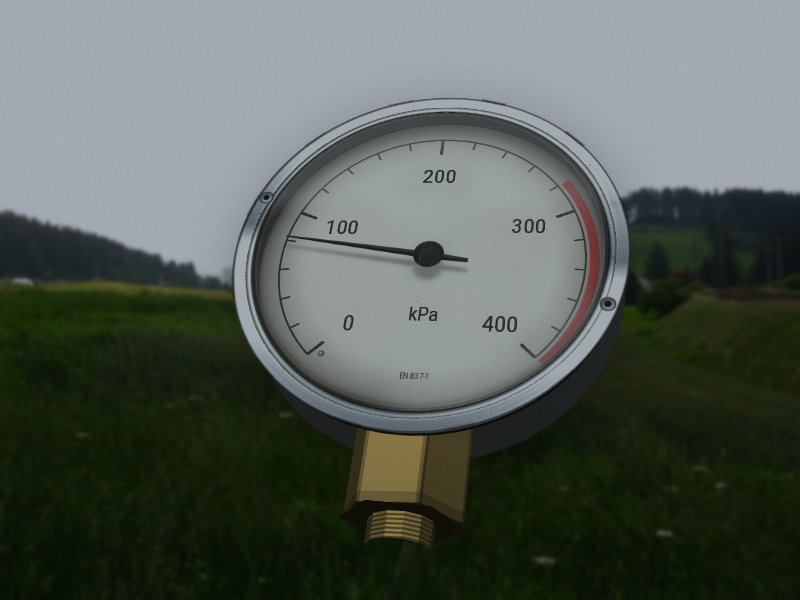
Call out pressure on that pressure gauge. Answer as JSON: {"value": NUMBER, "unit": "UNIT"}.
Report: {"value": 80, "unit": "kPa"}
